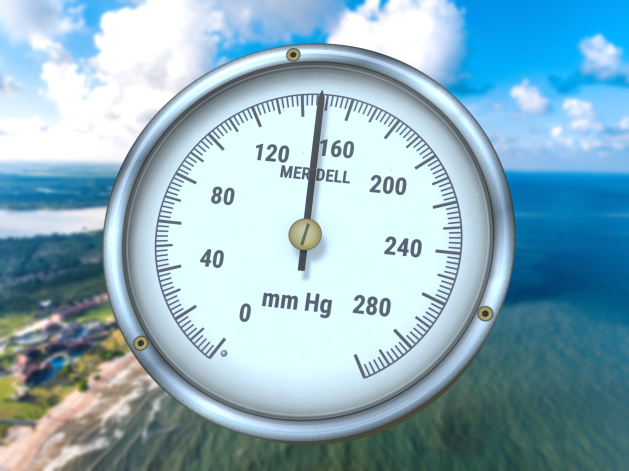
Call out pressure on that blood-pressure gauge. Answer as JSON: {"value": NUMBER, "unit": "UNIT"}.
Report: {"value": 148, "unit": "mmHg"}
